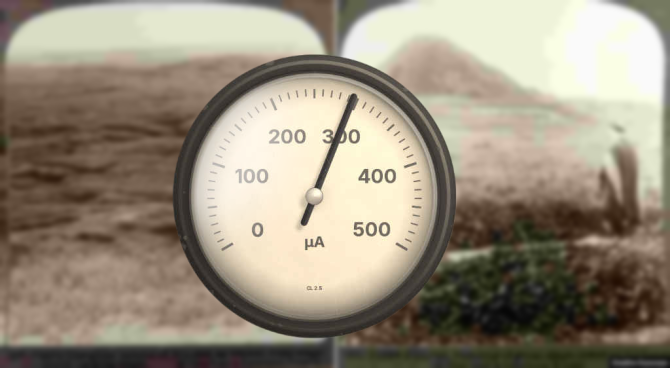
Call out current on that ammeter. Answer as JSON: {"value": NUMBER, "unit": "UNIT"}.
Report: {"value": 295, "unit": "µA"}
